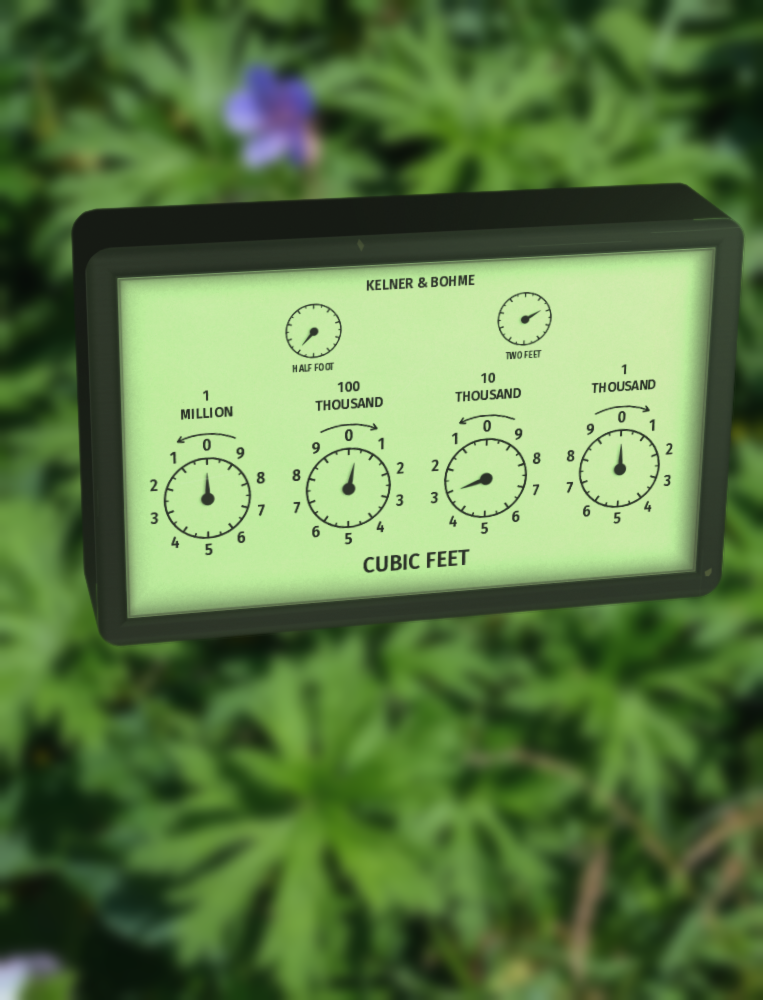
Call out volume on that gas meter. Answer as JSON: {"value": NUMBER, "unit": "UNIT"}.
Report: {"value": 3000, "unit": "ft³"}
